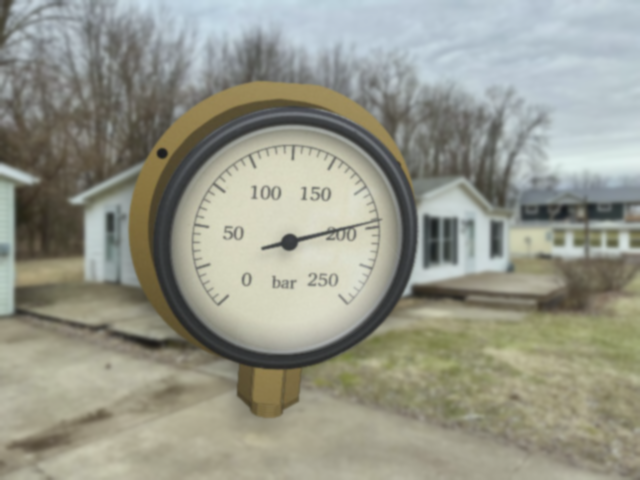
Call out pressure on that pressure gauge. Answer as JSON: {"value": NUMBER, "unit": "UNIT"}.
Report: {"value": 195, "unit": "bar"}
